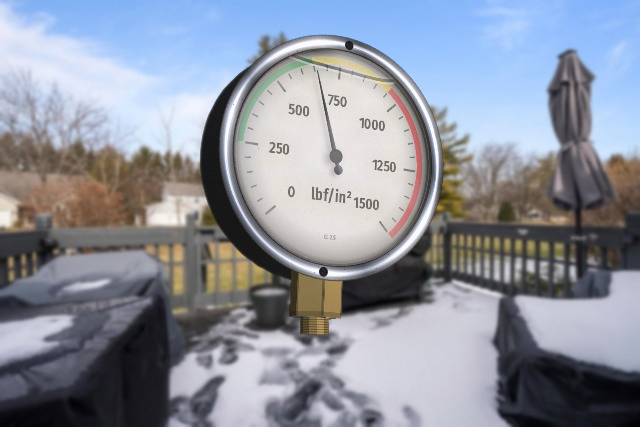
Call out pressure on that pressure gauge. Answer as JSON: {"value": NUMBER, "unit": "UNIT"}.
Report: {"value": 650, "unit": "psi"}
